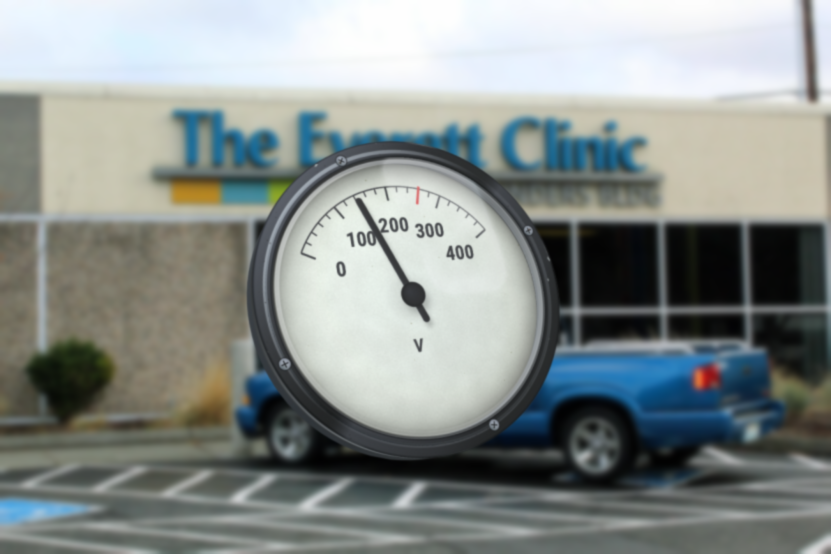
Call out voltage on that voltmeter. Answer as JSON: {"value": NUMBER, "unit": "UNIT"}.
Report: {"value": 140, "unit": "V"}
